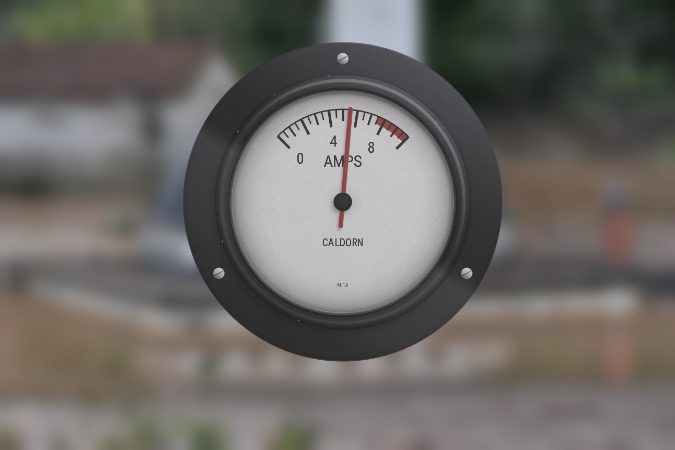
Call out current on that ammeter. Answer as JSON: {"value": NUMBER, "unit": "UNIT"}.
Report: {"value": 5.5, "unit": "A"}
